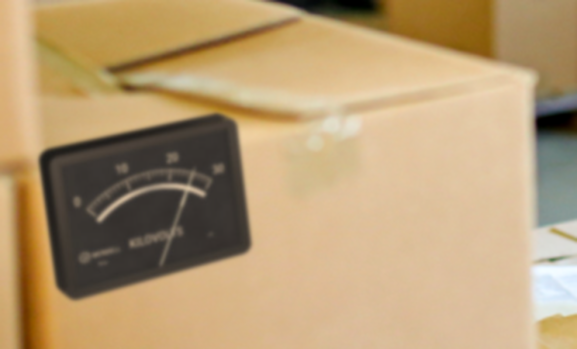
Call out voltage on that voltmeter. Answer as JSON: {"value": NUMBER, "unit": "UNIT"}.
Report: {"value": 25, "unit": "kV"}
